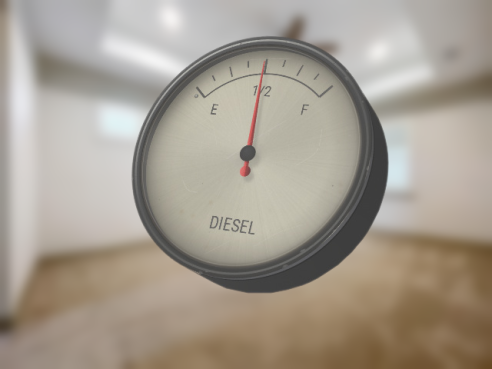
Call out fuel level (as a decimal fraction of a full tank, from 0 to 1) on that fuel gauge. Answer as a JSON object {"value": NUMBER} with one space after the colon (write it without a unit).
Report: {"value": 0.5}
